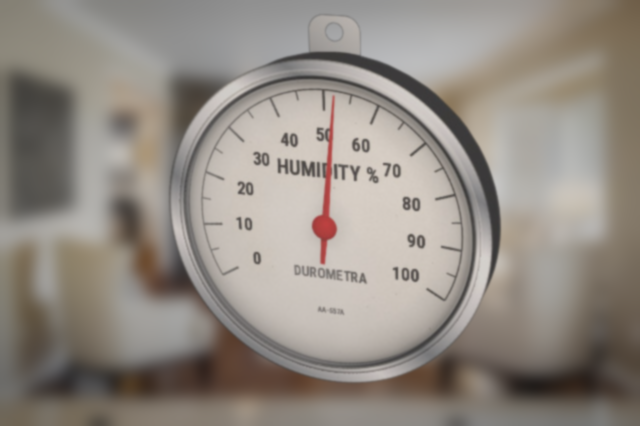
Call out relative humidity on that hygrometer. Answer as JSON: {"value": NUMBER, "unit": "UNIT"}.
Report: {"value": 52.5, "unit": "%"}
